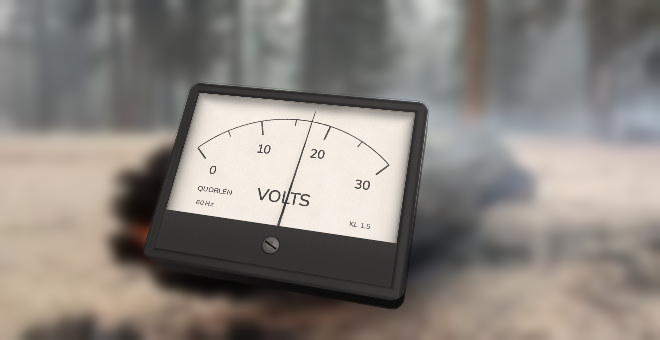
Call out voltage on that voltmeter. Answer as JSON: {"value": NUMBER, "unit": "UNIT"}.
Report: {"value": 17.5, "unit": "V"}
